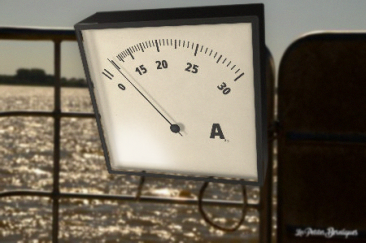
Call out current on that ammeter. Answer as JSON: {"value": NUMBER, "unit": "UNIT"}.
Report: {"value": 10, "unit": "A"}
